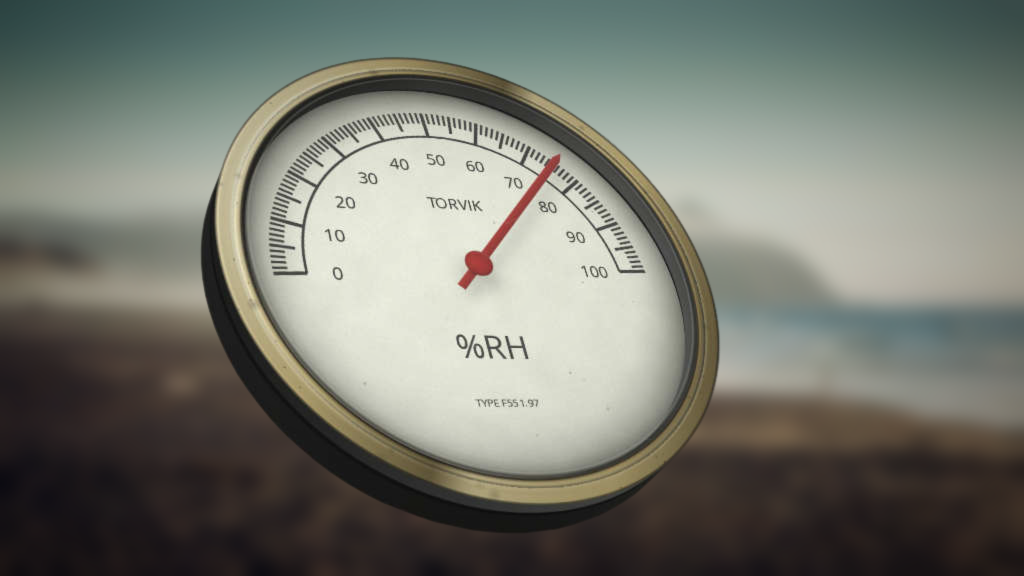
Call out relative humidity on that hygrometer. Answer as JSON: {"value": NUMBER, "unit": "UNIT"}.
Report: {"value": 75, "unit": "%"}
